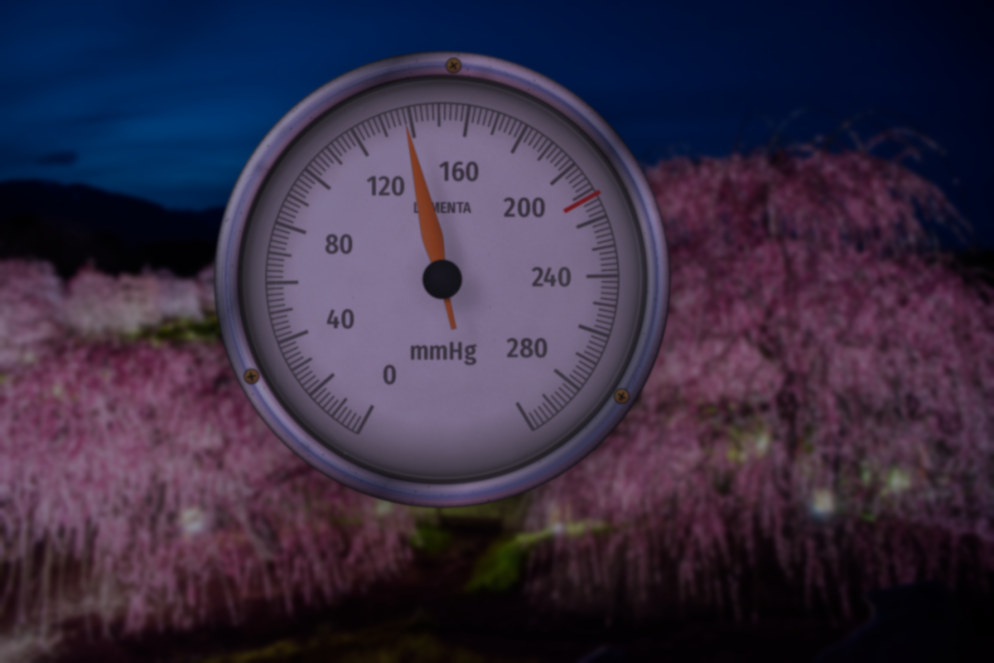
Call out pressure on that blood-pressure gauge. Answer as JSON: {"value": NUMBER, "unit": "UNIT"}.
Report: {"value": 138, "unit": "mmHg"}
